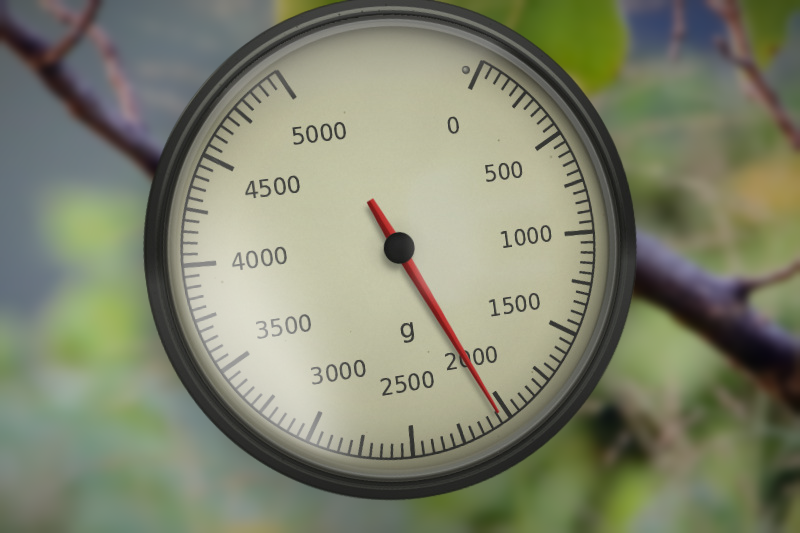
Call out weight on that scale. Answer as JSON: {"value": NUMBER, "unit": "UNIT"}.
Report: {"value": 2050, "unit": "g"}
